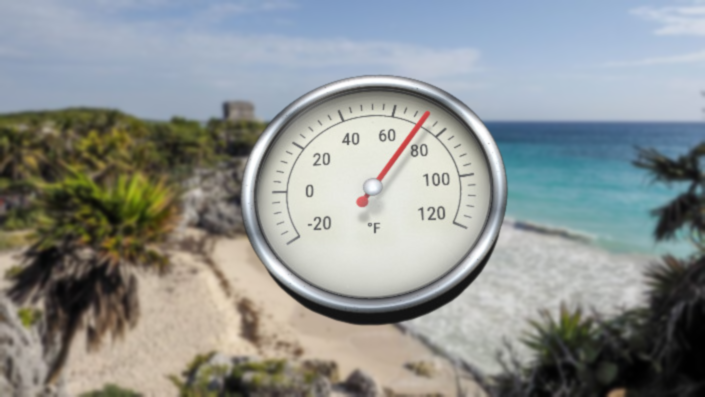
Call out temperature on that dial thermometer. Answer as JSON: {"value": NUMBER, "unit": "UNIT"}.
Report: {"value": 72, "unit": "°F"}
